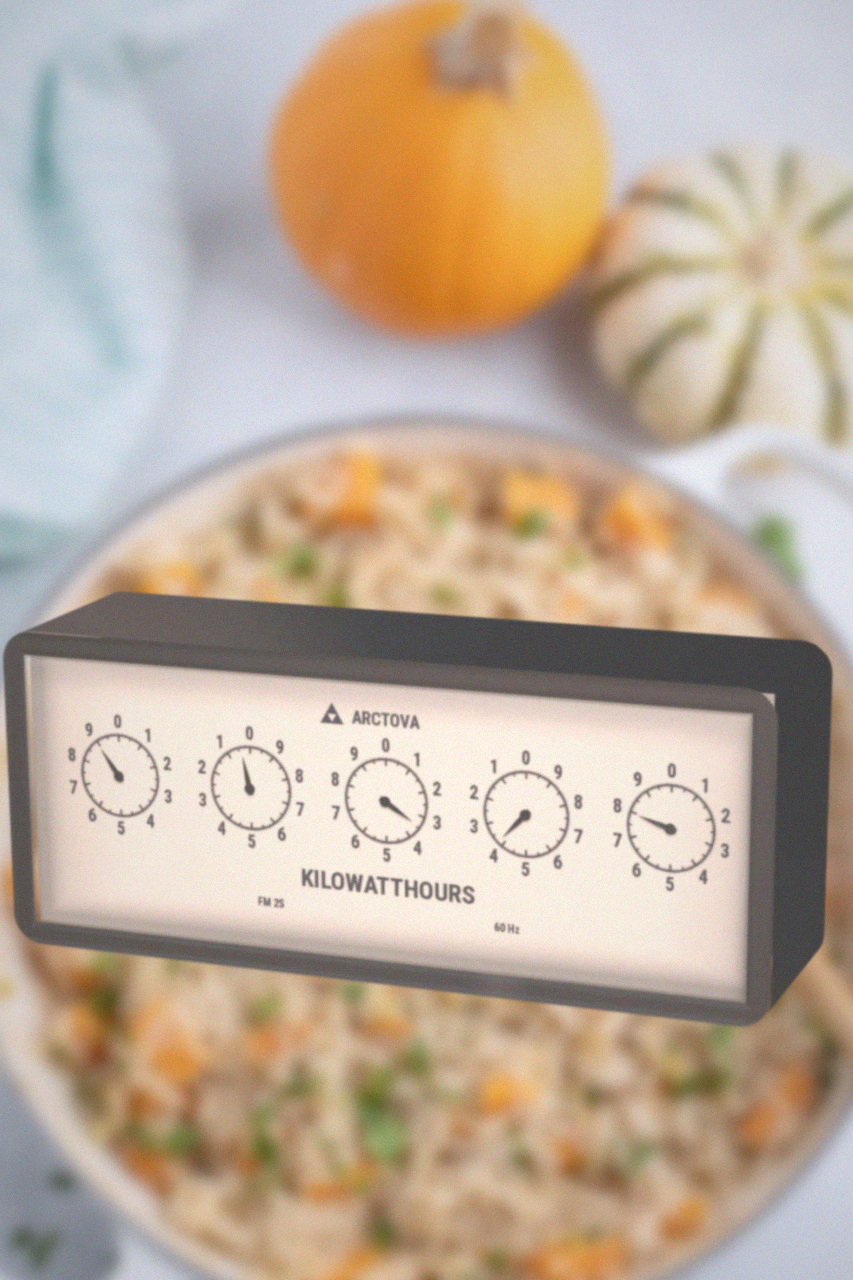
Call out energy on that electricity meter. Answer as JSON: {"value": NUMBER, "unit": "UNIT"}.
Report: {"value": 90338, "unit": "kWh"}
